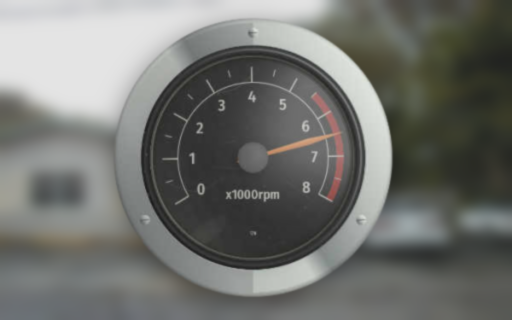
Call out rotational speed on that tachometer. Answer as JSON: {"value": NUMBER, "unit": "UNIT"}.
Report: {"value": 6500, "unit": "rpm"}
